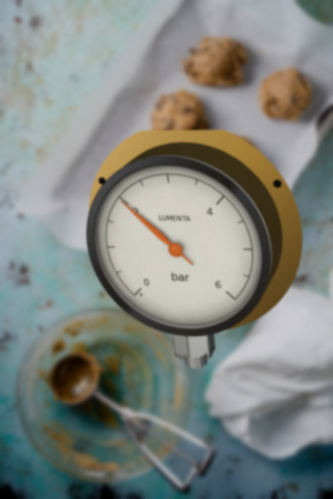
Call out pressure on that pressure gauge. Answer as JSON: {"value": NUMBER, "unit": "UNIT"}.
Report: {"value": 2, "unit": "bar"}
